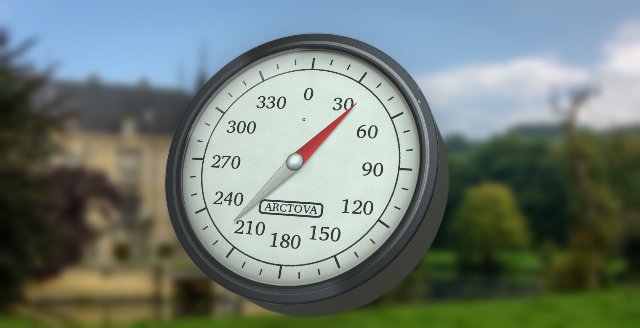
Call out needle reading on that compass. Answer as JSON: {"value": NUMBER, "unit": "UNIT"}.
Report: {"value": 40, "unit": "°"}
